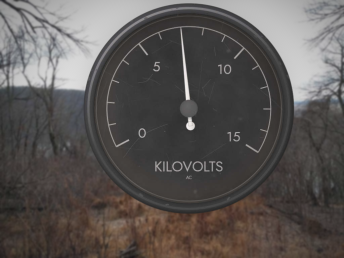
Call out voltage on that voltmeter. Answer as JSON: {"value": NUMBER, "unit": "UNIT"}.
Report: {"value": 7, "unit": "kV"}
